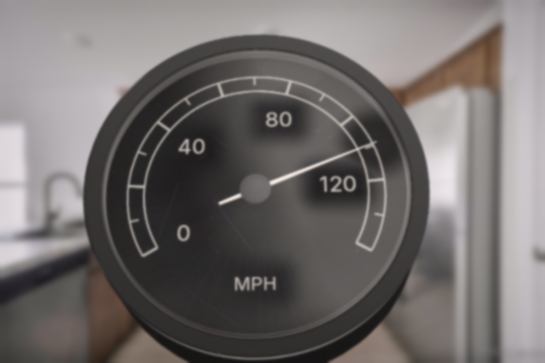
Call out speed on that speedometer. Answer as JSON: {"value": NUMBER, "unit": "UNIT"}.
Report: {"value": 110, "unit": "mph"}
